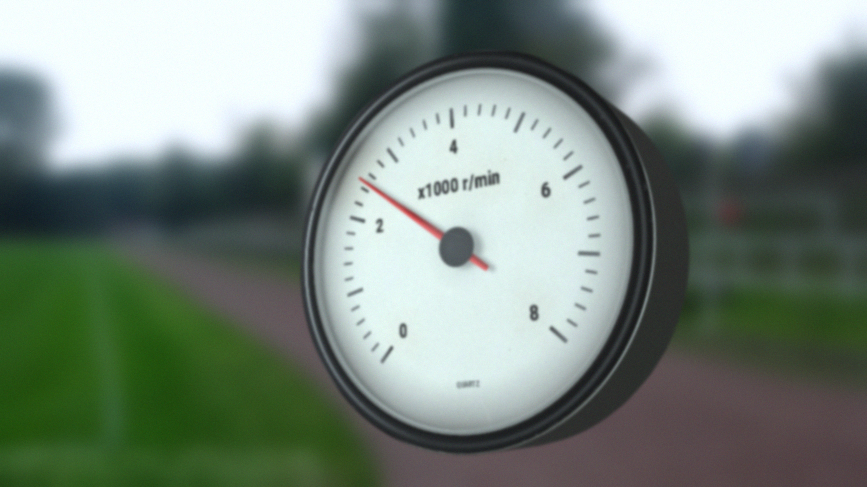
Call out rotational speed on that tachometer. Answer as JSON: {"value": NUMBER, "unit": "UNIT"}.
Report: {"value": 2500, "unit": "rpm"}
